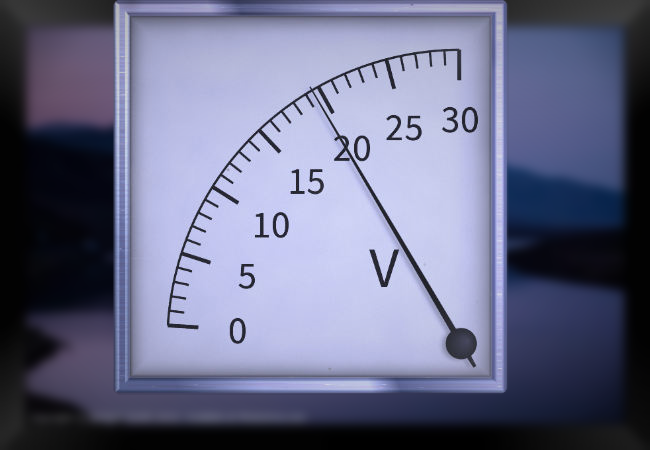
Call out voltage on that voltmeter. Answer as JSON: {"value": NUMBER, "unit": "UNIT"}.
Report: {"value": 19.5, "unit": "V"}
